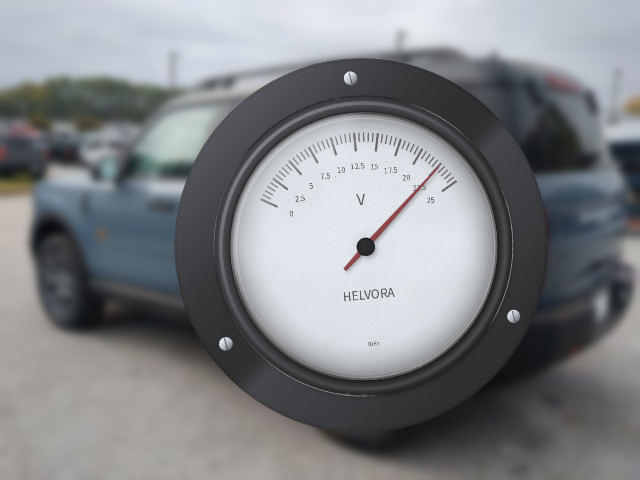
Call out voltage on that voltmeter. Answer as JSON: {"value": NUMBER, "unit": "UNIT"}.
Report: {"value": 22.5, "unit": "V"}
